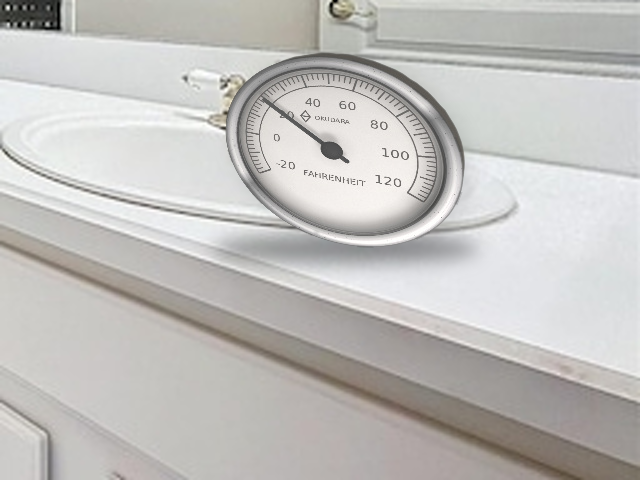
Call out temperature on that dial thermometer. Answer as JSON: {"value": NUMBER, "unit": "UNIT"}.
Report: {"value": 20, "unit": "°F"}
